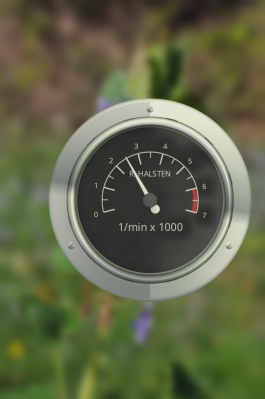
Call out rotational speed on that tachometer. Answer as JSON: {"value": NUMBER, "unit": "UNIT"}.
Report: {"value": 2500, "unit": "rpm"}
